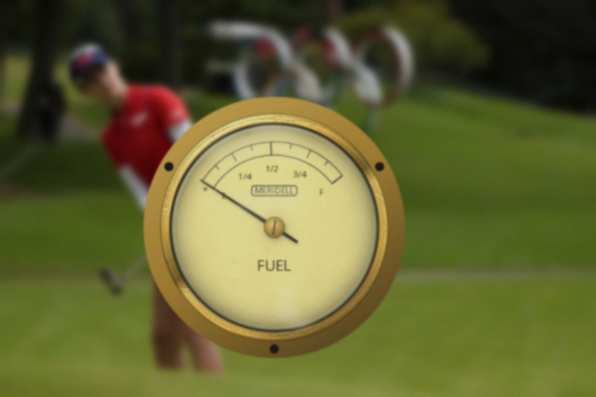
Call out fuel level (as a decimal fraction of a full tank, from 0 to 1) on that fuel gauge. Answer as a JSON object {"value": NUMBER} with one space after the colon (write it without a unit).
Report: {"value": 0}
